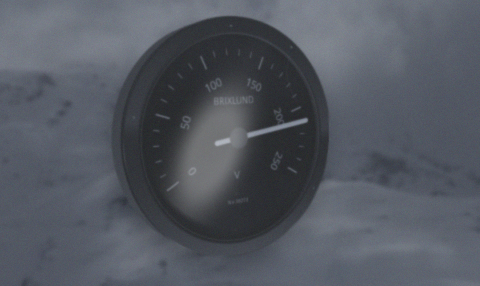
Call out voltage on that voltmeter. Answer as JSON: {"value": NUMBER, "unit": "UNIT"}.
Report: {"value": 210, "unit": "V"}
